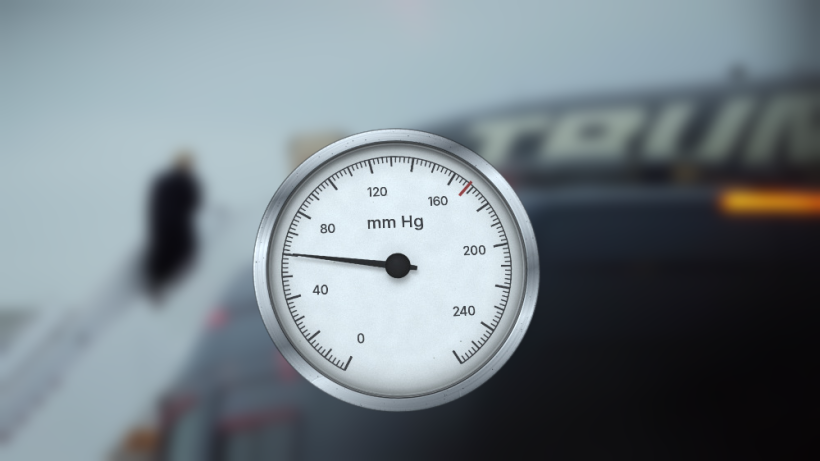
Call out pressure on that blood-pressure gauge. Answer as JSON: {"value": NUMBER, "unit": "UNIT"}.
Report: {"value": 60, "unit": "mmHg"}
